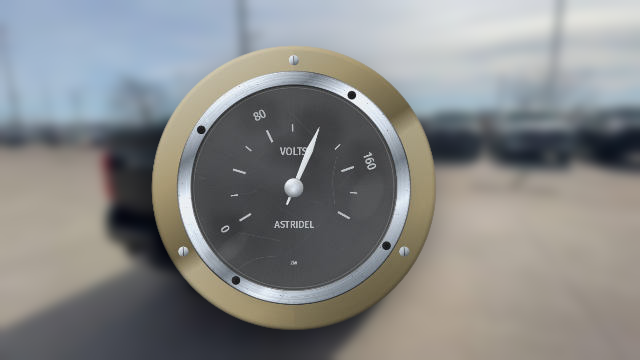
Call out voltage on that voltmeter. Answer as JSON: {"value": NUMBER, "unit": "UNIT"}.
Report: {"value": 120, "unit": "V"}
